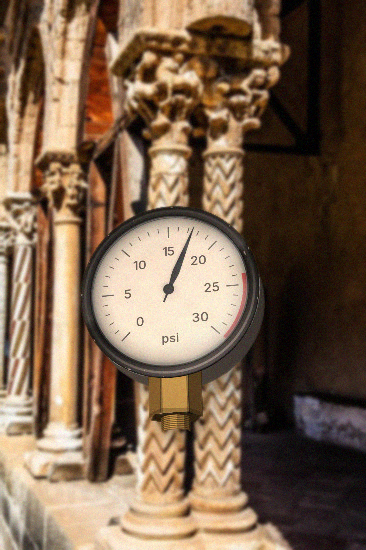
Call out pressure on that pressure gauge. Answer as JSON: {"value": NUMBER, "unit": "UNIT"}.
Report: {"value": 17.5, "unit": "psi"}
